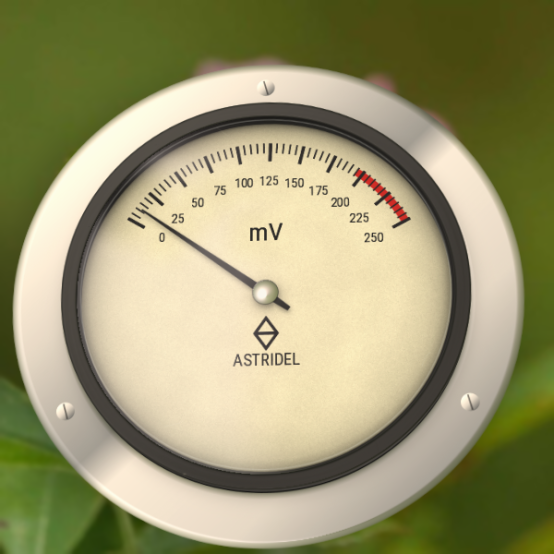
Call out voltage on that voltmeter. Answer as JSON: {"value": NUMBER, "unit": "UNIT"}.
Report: {"value": 10, "unit": "mV"}
